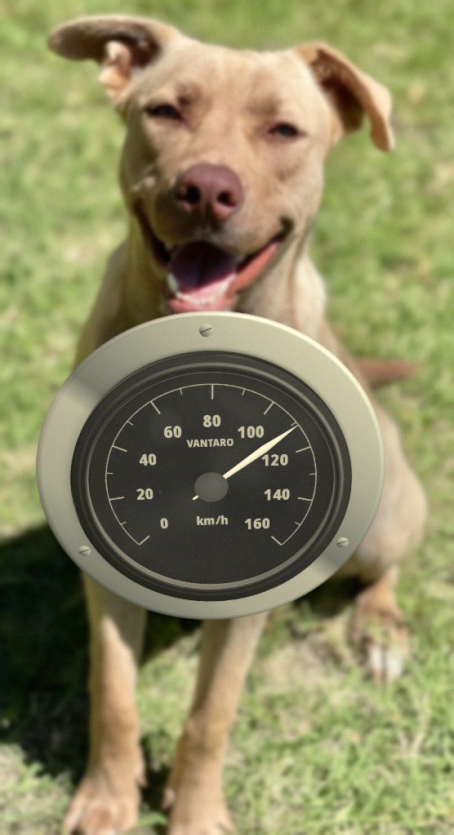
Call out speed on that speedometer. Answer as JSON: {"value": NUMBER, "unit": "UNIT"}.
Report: {"value": 110, "unit": "km/h"}
